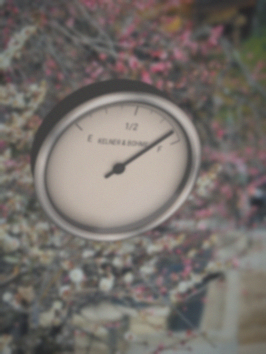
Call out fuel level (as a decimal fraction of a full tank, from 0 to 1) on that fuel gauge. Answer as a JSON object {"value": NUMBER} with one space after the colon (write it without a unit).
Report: {"value": 0.875}
